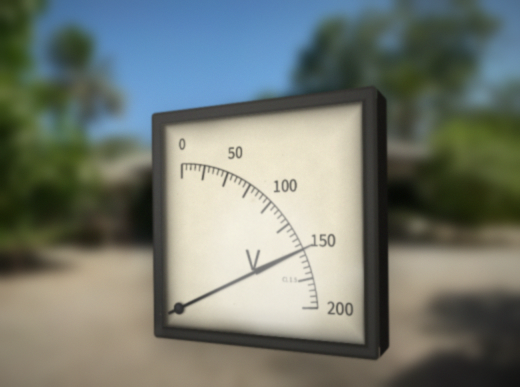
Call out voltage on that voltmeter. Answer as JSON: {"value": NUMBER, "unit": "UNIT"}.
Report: {"value": 150, "unit": "V"}
